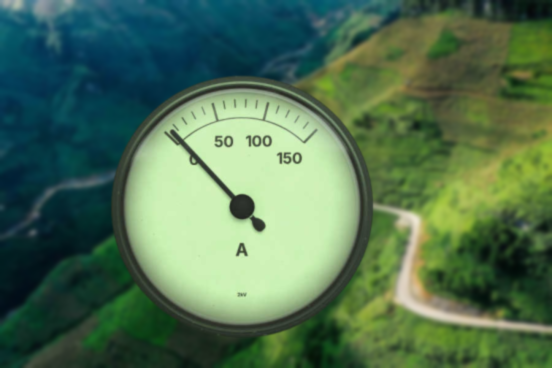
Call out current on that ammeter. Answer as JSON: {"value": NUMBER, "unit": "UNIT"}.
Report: {"value": 5, "unit": "A"}
